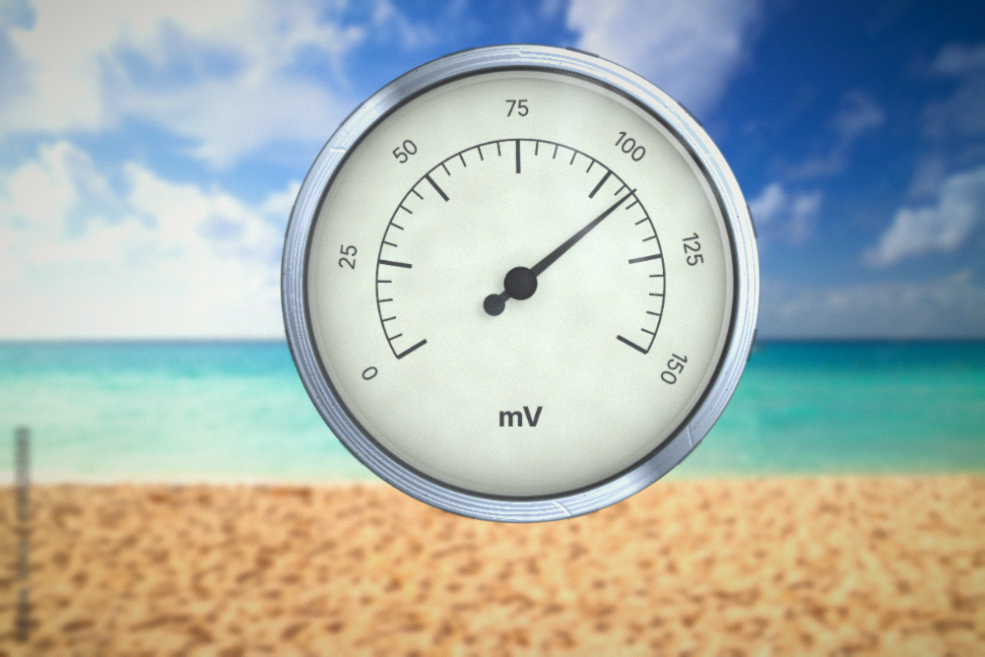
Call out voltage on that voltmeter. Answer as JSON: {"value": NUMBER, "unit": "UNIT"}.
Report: {"value": 107.5, "unit": "mV"}
